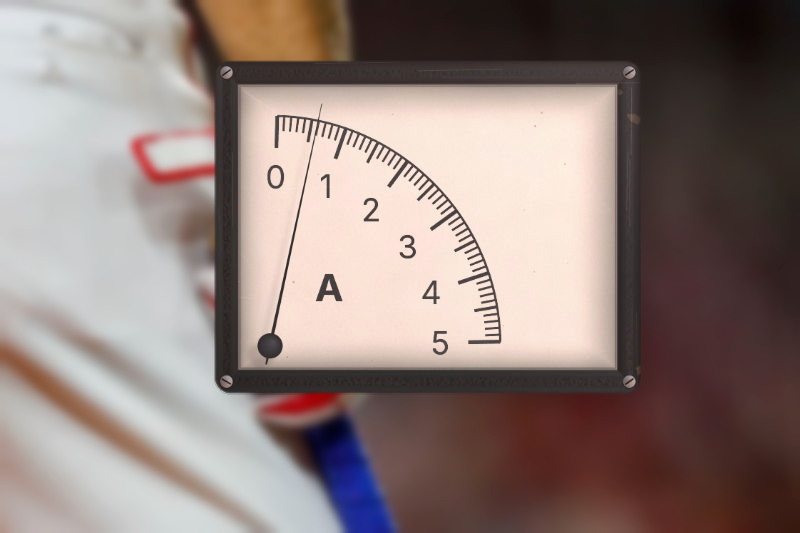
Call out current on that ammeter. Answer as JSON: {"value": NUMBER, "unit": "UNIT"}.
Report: {"value": 0.6, "unit": "A"}
